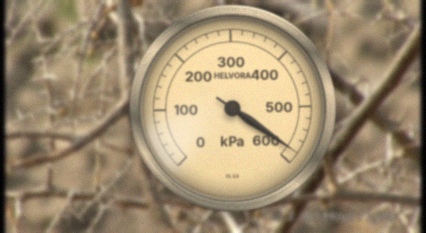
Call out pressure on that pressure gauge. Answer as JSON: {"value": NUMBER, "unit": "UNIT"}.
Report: {"value": 580, "unit": "kPa"}
